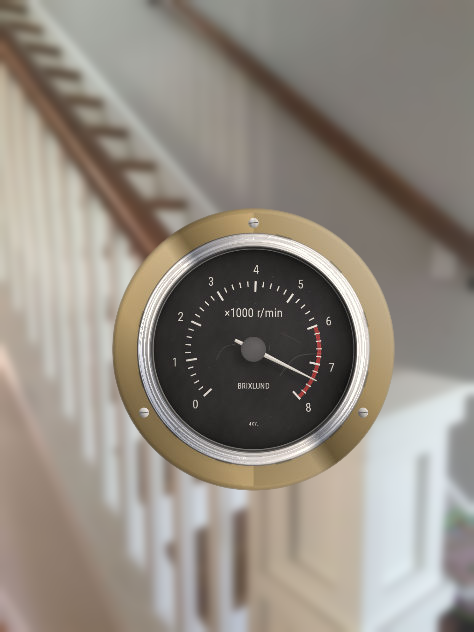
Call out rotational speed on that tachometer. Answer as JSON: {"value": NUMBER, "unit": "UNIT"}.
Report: {"value": 7400, "unit": "rpm"}
